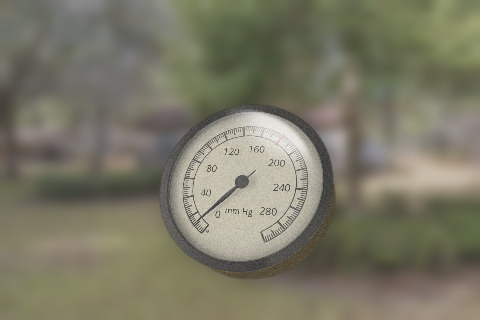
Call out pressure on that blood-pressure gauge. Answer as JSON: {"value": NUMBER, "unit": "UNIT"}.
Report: {"value": 10, "unit": "mmHg"}
